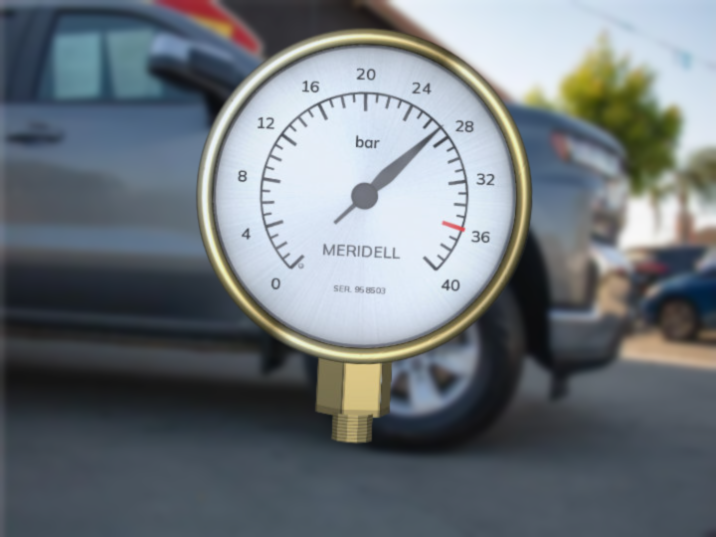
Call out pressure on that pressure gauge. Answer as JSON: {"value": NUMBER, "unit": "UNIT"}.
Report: {"value": 27, "unit": "bar"}
